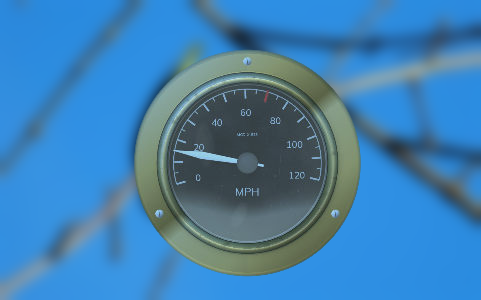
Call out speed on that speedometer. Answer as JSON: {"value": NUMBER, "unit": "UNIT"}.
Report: {"value": 15, "unit": "mph"}
